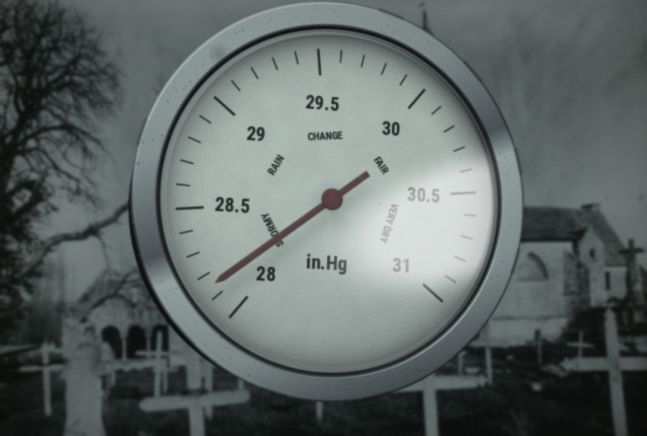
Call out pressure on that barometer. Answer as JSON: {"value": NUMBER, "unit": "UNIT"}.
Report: {"value": 28.15, "unit": "inHg"}
